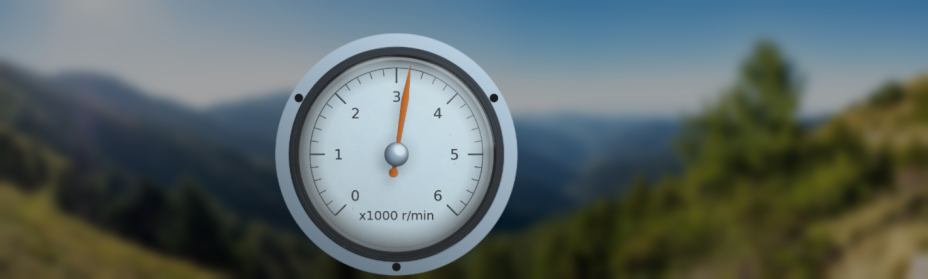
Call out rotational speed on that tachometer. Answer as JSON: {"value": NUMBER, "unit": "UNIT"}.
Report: {"value": 3200, "unit": "rpm"}
